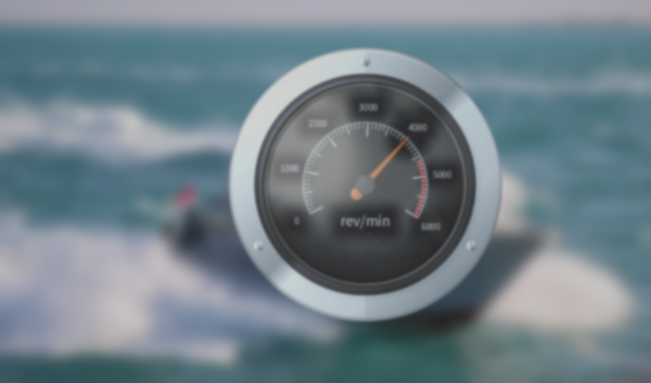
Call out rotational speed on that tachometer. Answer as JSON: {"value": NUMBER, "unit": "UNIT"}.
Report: {"value": 4000, "unit": "rpm"}
